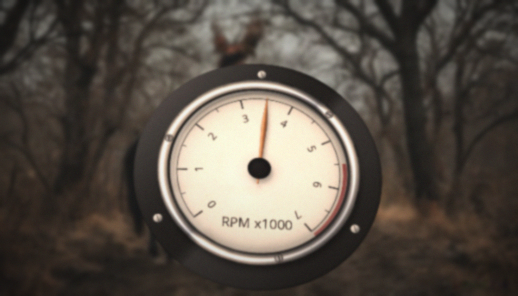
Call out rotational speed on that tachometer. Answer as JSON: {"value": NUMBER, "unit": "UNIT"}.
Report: {"value": 3500, "unit": "rpm"}
